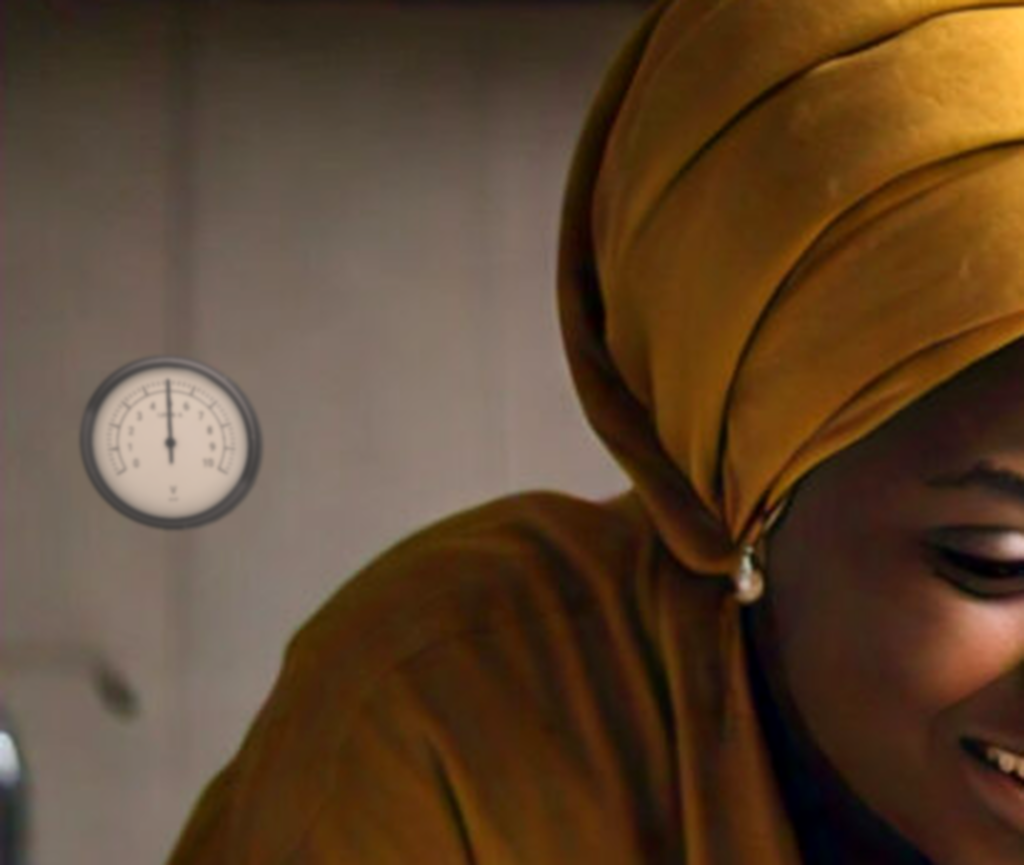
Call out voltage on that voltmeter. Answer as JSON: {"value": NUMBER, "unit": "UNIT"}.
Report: {"value": 5, "unit": "V"}
